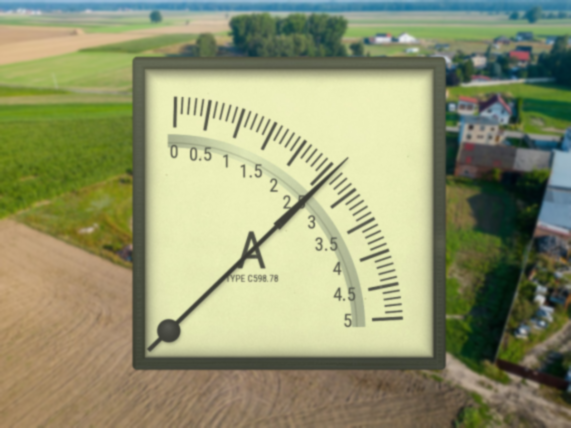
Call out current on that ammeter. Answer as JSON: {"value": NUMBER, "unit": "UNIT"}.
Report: {"value": 2.6, "unit": "A"}
